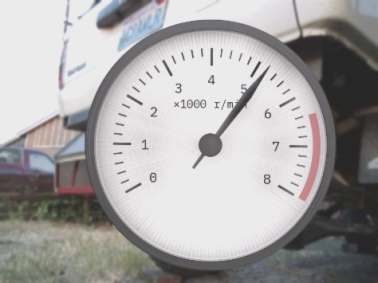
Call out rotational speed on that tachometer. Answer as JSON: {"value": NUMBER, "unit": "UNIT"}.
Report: {"value": 5200, "unit": "rpm"}
